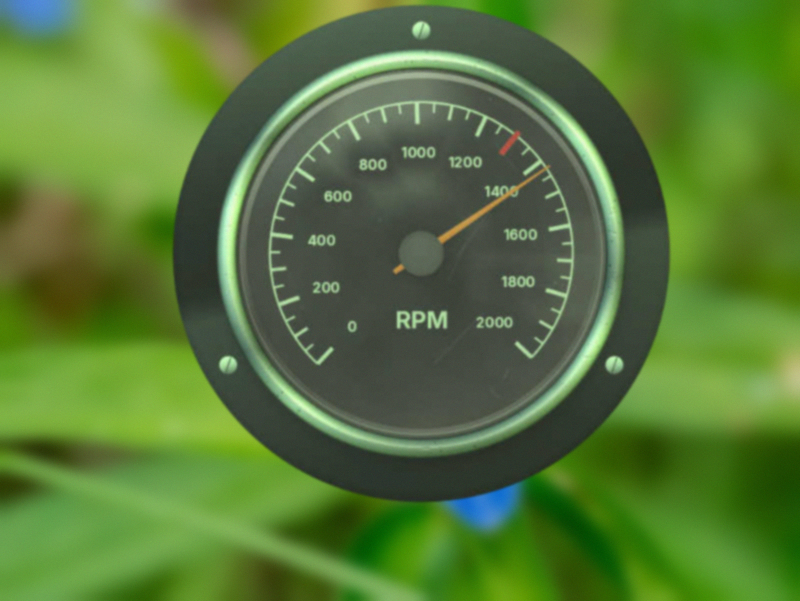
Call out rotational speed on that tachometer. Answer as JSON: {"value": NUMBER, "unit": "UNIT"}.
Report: {"value": 1425, "unit": "rpm"}
